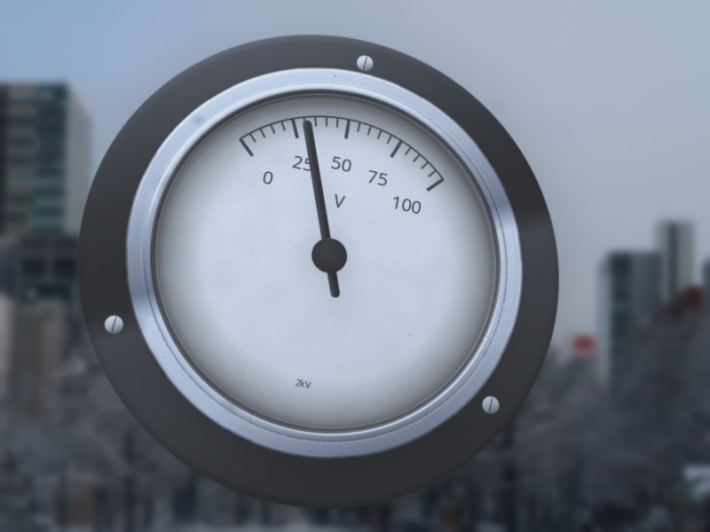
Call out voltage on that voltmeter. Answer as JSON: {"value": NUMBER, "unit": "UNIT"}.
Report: {"value": 30, "unit": "V"}
